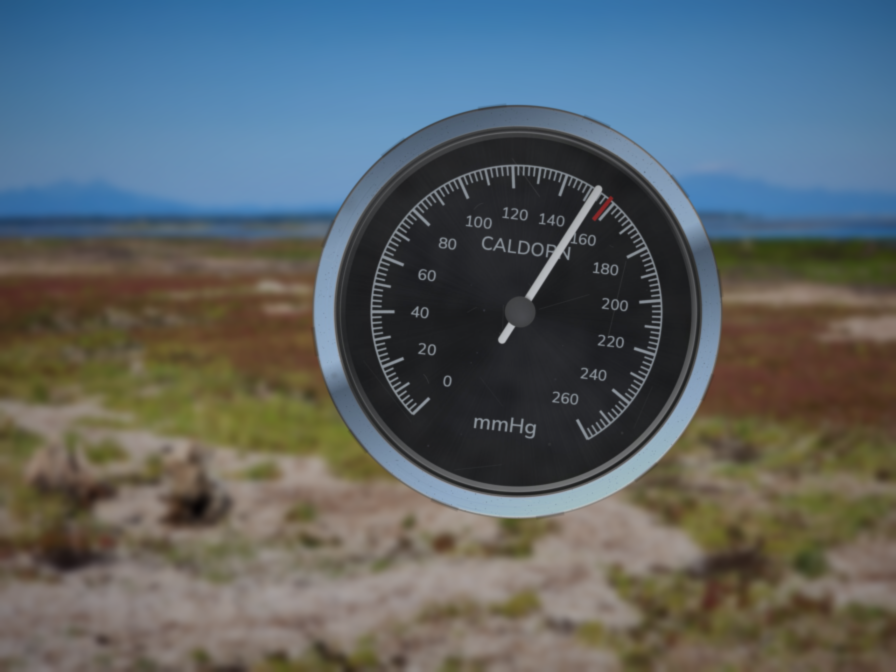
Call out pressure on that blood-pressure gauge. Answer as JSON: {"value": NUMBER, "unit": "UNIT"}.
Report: {"value": 152, "unit": "mmHg"}
